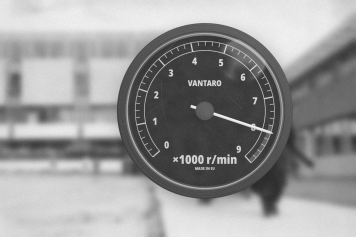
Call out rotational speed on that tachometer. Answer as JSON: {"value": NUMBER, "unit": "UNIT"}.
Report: {"value": 8000, "unit": "rpm"}
